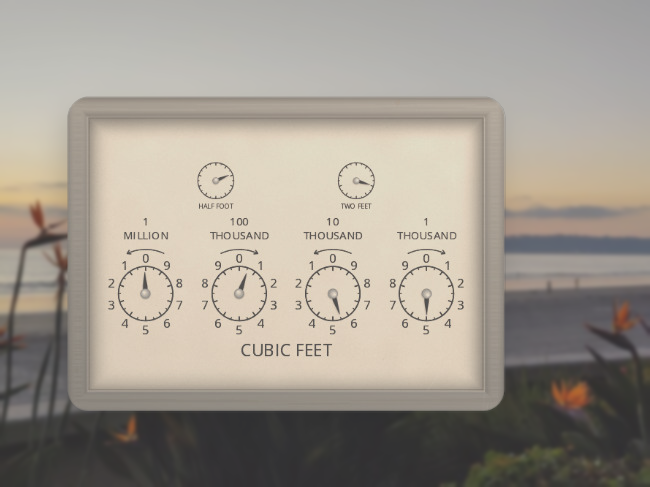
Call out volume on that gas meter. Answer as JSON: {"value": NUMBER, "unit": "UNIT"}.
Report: {"value": 5500, "unit": "ft³"}
